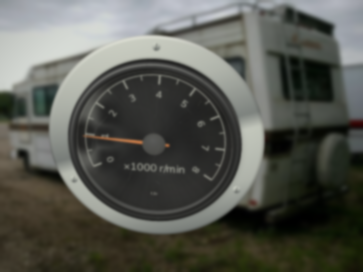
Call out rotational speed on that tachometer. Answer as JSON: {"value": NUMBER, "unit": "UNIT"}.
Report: {"value": 1000, "unit": "rpm"}
